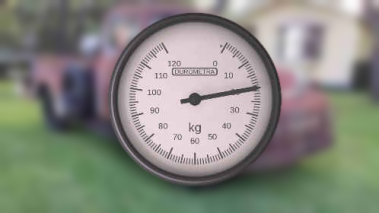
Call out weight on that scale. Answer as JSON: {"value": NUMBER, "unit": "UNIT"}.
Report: {"value": 20, "unit": "kg"}
